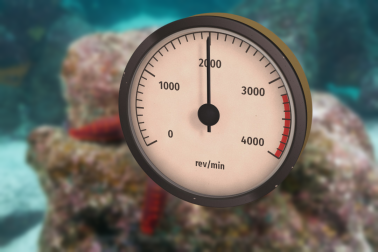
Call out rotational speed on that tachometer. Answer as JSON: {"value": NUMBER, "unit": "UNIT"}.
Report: {"value": 2000, "unit": "rpm"}
